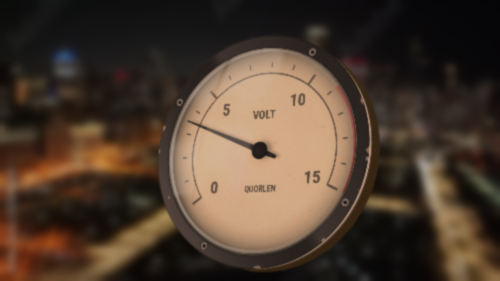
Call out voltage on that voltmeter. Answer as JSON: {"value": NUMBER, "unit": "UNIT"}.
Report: {"value": 3.5, "unit": "V"}
